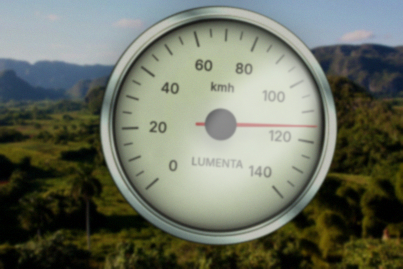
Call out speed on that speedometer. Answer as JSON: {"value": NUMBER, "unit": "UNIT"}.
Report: {"value": 115, "unit": "km/h"}
